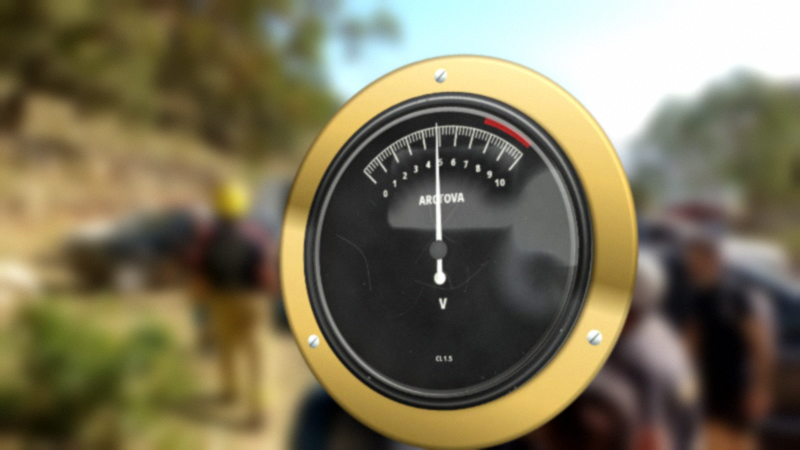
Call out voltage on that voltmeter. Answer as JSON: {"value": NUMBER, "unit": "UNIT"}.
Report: {"value": 5, "unit": "V"}
